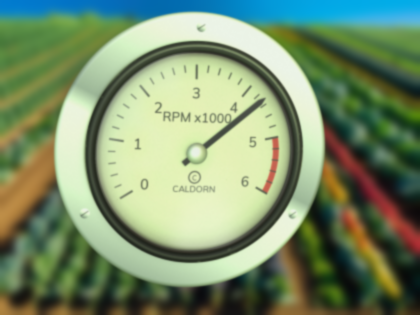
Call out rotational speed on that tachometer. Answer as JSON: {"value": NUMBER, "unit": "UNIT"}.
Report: {"value": 4300, "unit": "rpm"}
